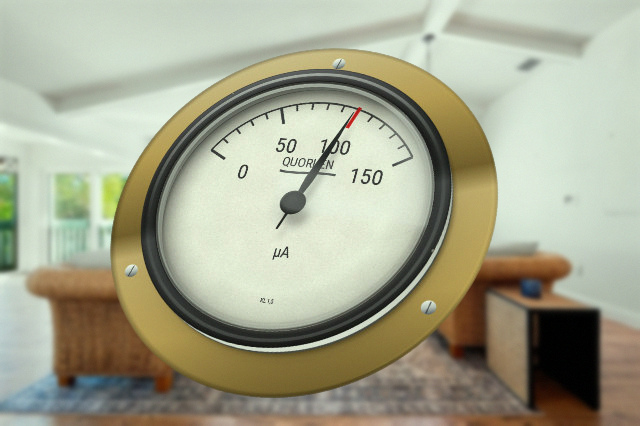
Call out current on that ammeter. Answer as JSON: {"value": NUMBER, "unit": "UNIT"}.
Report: {"value": 100, "unit": "µA"}
